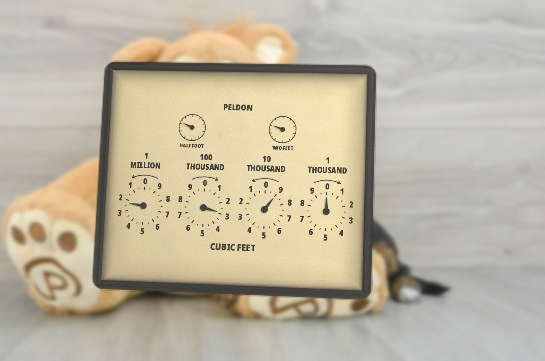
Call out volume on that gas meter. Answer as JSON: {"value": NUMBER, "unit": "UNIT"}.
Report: {"value": 229000, "unit": "ft³"}
